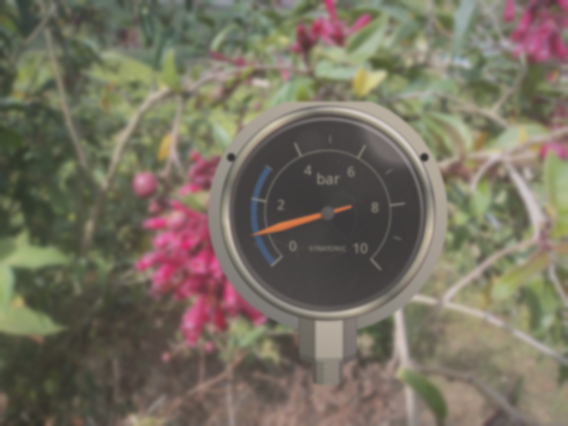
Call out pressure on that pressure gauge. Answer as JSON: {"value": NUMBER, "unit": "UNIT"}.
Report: {"value": 1, "unit": "bar"}
